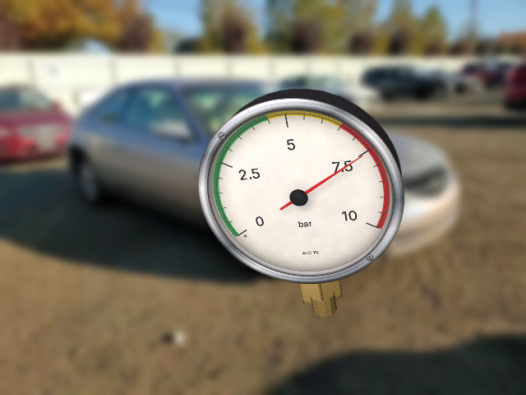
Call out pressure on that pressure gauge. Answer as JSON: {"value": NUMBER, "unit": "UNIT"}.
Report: {"value": 7.5, "unit": "bar"}
